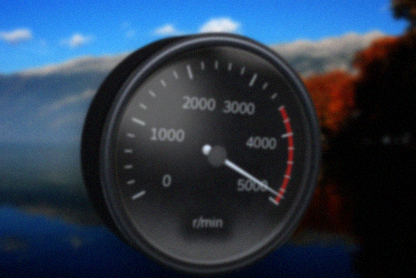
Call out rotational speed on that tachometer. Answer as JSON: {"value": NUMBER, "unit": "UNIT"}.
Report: {"value": 4900, "unit": "rpm"}
